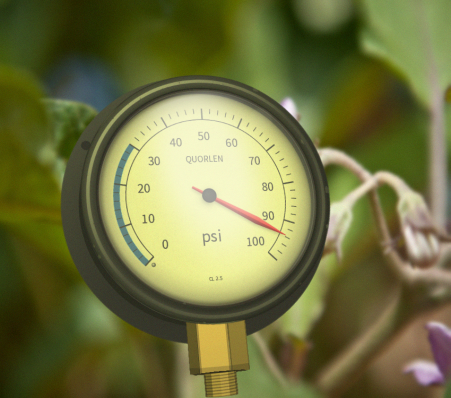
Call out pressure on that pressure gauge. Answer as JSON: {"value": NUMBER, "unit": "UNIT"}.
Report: {"value": 94, "unit": "psi"}
